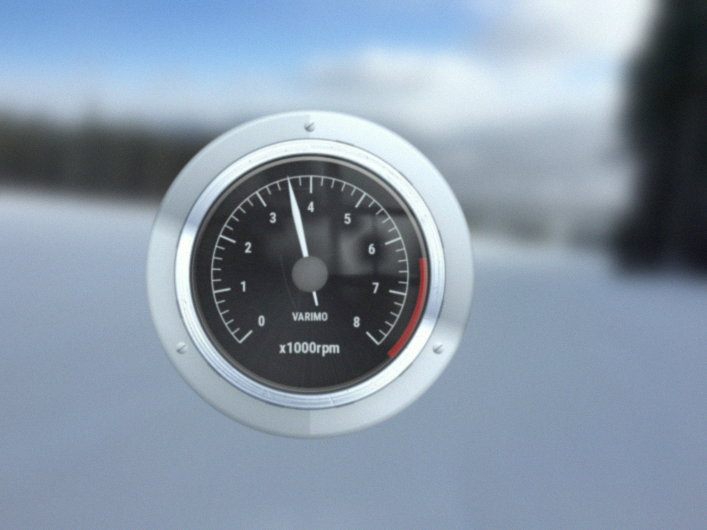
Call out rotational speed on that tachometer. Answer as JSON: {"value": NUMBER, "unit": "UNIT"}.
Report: {"value": 3600, "unit": "rpm"}
